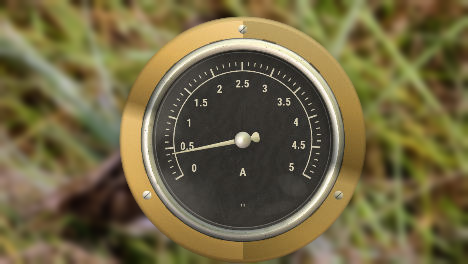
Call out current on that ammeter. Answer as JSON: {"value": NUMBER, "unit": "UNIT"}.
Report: {"value": 0.4, "unit": "A"}
